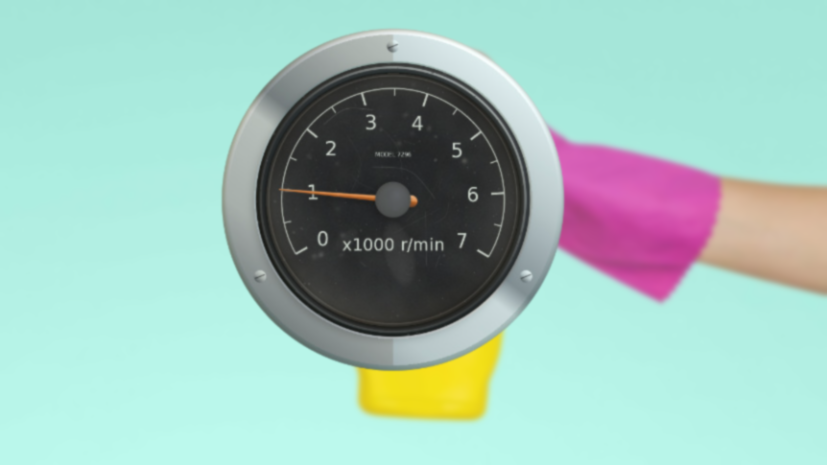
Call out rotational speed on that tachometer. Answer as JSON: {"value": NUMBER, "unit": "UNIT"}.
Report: {"value": 1000, "unit": "rpm"}
